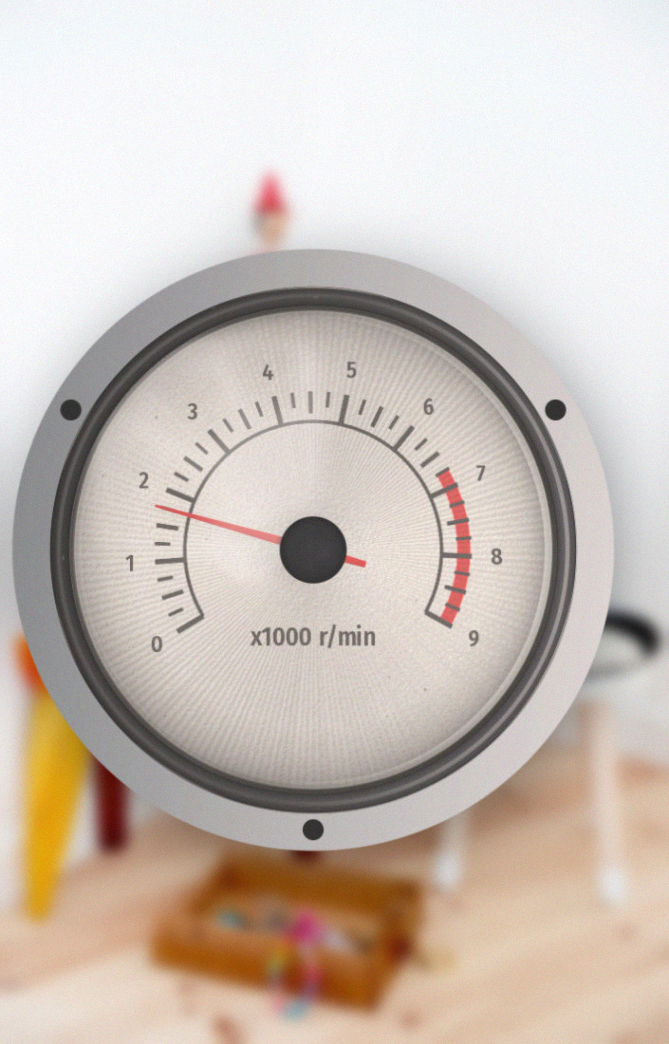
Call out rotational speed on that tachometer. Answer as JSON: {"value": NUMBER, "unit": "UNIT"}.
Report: {"value": 1750, "unit": "rpm"}
